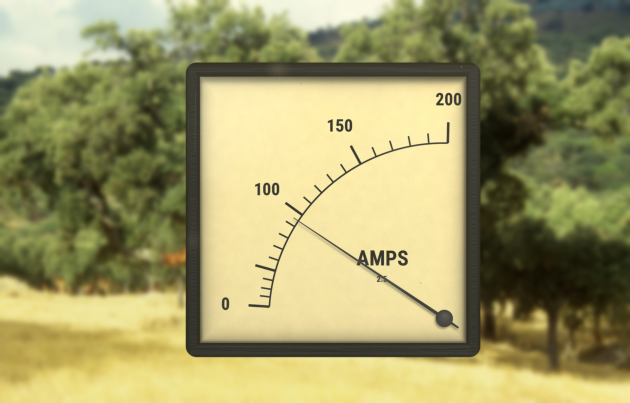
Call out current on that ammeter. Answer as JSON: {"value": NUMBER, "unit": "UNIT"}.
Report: {"value": 95, "unit": "A"}
